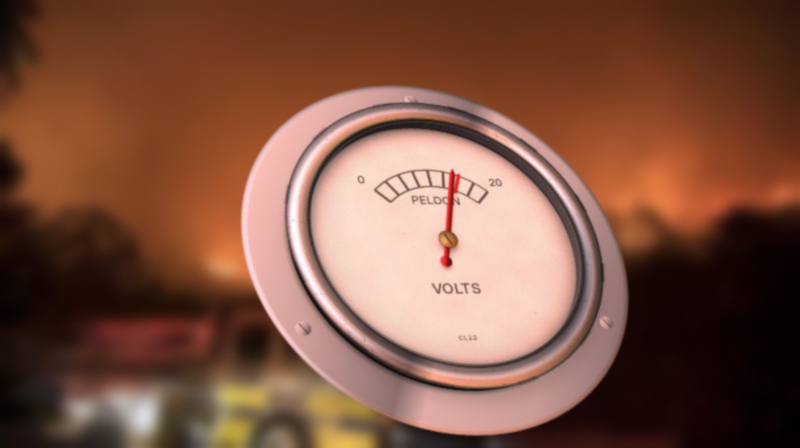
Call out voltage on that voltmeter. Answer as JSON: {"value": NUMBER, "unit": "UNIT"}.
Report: {"value": 13.75, "unit": "V"}
